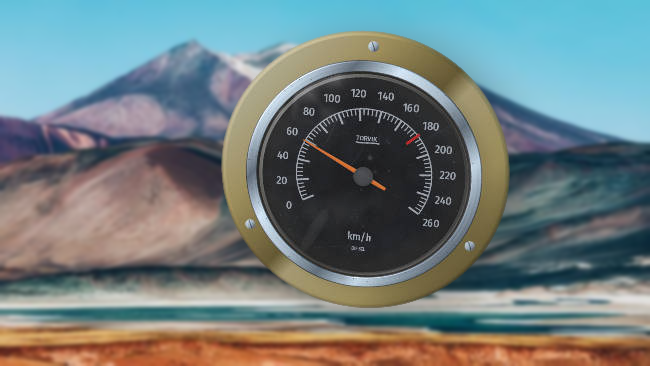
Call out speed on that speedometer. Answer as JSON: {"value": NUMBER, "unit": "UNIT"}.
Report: {"value": 60, "unit": "km/h"}
